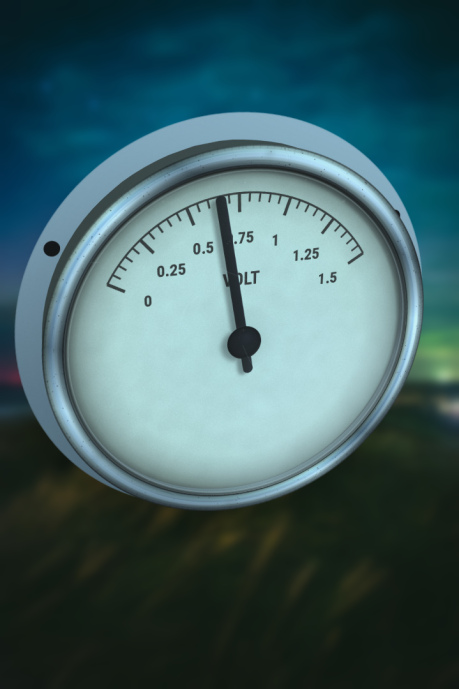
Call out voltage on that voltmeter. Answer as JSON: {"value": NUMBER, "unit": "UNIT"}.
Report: {"value": 0.65, "unit": "V"}
